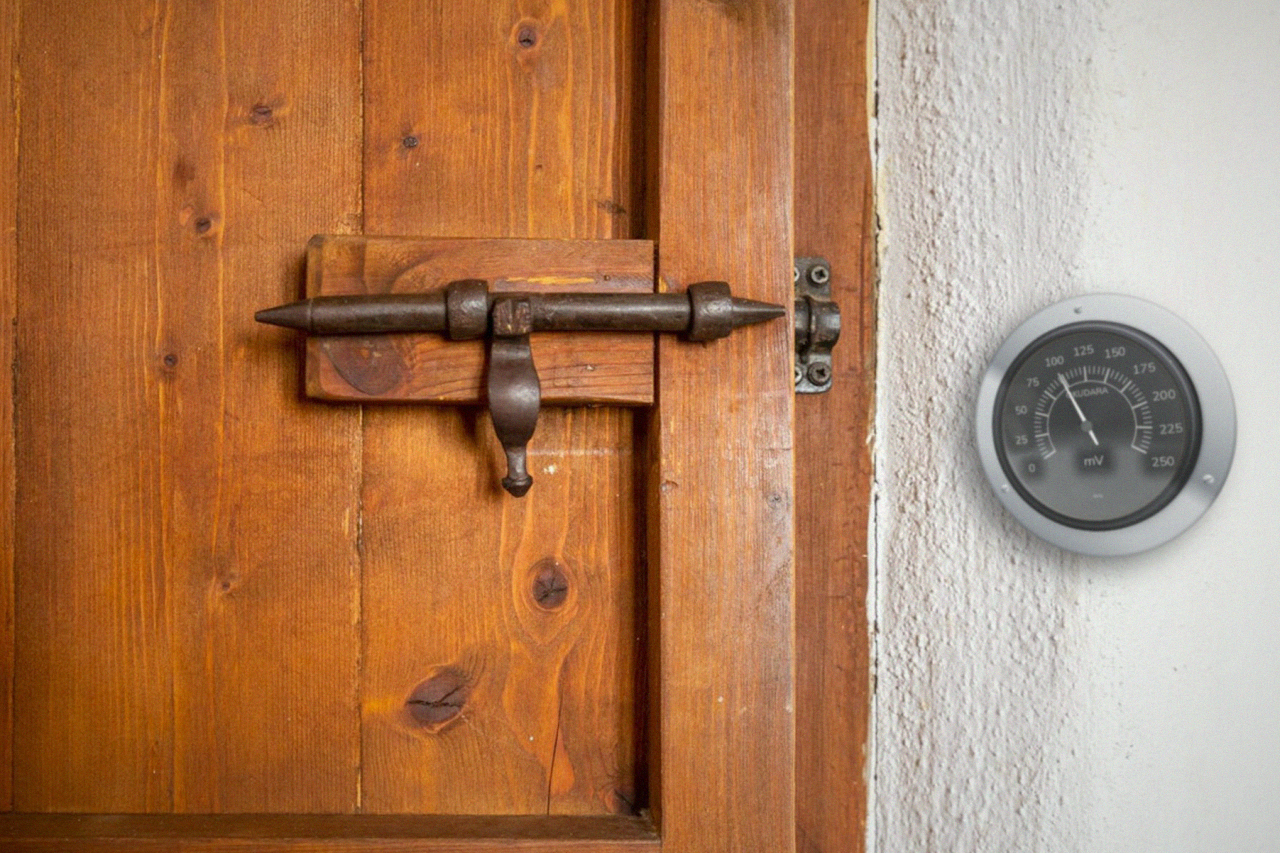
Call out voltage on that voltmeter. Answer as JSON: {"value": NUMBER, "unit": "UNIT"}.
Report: {"value": 100, "unit": "mV"}
